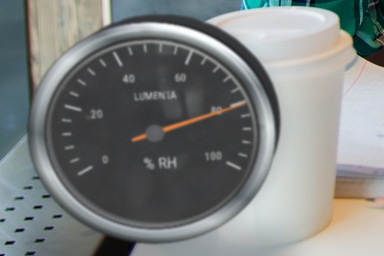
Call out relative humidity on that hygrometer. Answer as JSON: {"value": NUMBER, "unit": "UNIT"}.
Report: {"value": 80, "unit": "%"}
